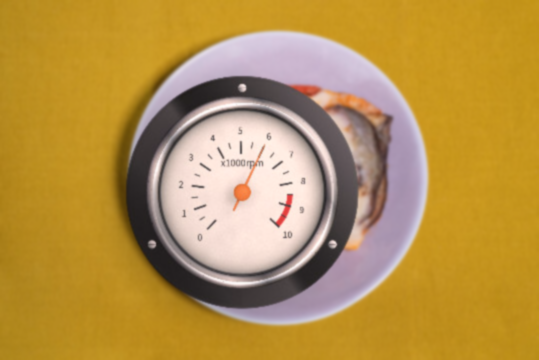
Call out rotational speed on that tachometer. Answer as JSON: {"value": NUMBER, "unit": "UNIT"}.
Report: {"value": 6000, "unit": "rpm"}
